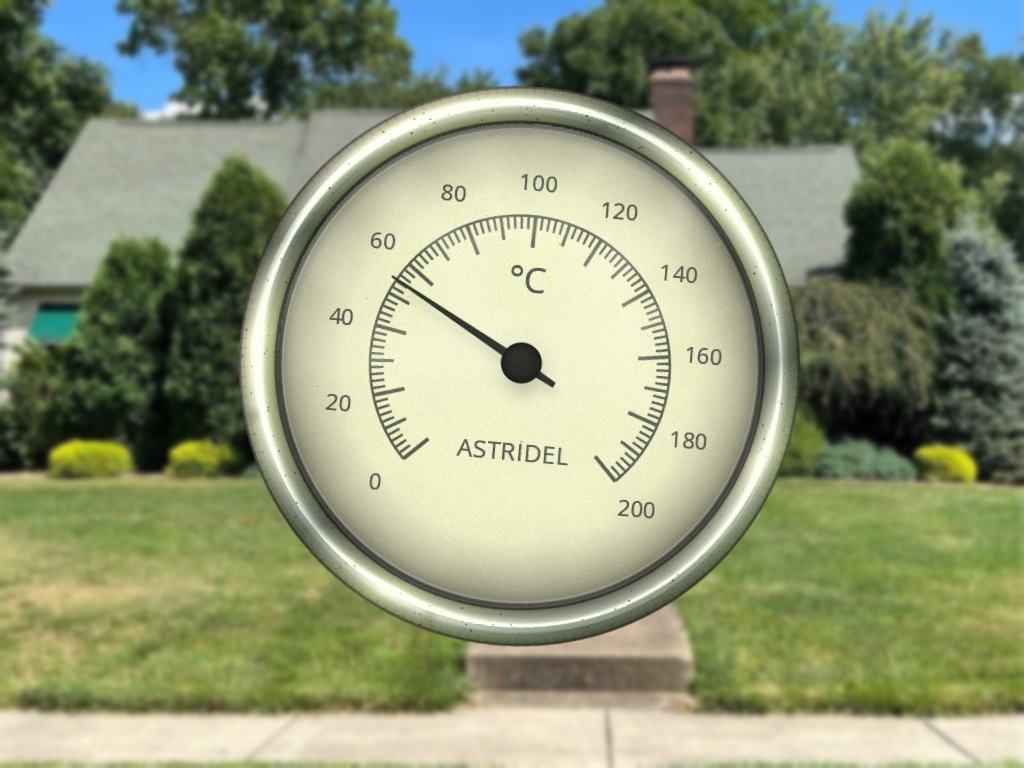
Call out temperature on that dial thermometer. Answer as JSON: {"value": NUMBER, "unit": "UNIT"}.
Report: {"value": 54, "unit": "°C"}
